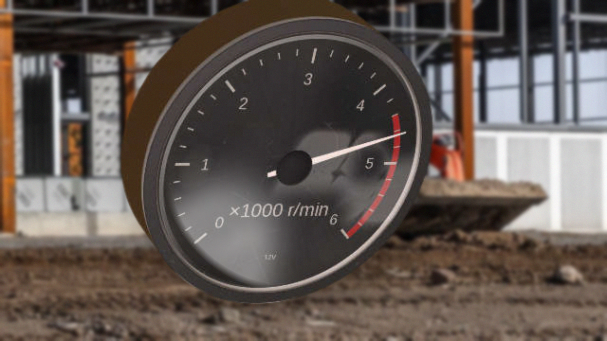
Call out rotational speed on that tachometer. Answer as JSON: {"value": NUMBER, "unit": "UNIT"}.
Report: {"value": 4600, "unit": "rpm"}
